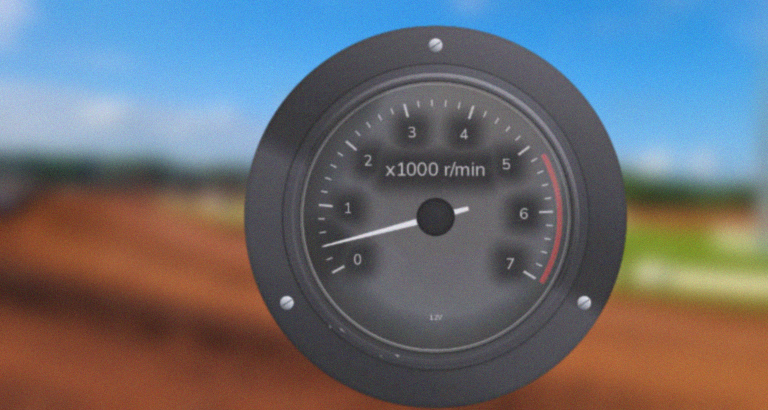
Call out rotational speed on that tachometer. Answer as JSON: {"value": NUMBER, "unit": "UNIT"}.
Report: {"value": 400, "unit": "rpm"}
